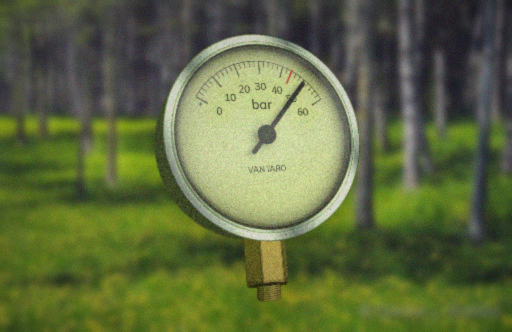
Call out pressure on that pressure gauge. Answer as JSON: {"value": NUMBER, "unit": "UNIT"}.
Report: {"value": 50, "unit": "bar"}
